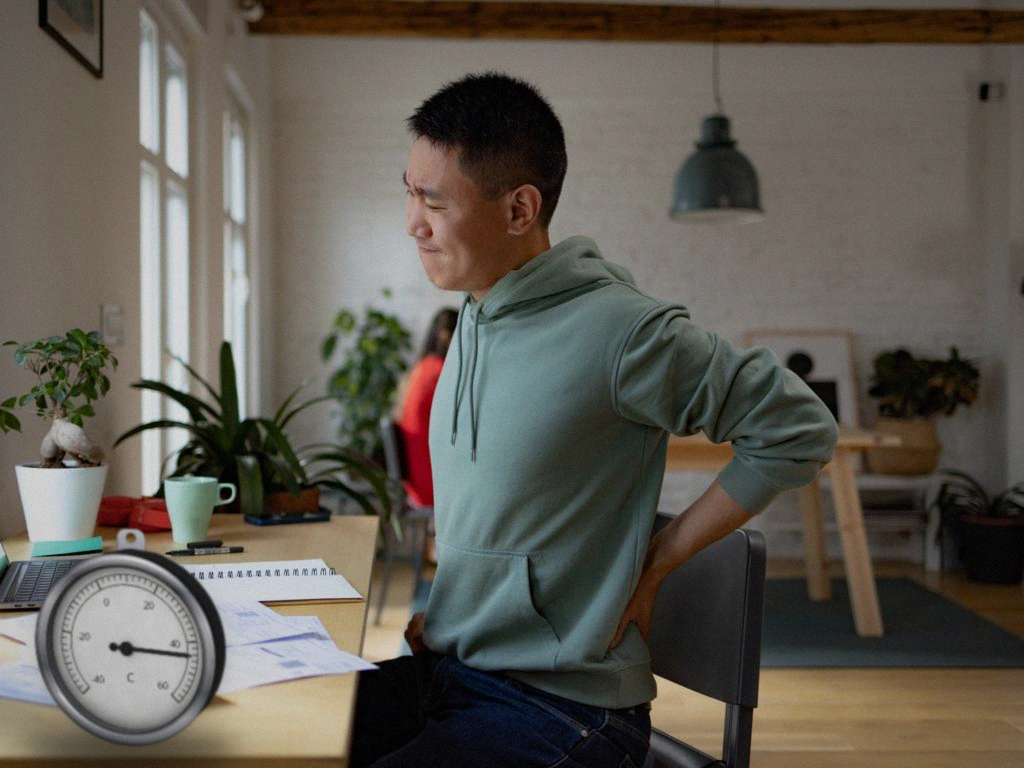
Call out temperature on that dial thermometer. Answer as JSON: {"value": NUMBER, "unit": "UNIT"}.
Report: {"value": 44, "unit": "°C"}
